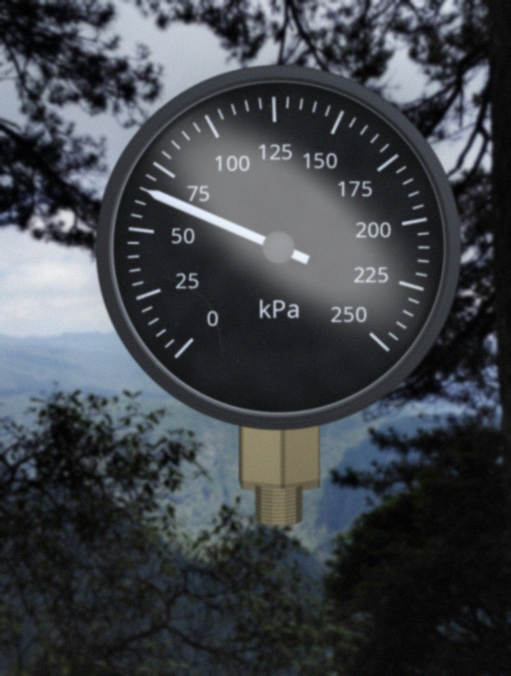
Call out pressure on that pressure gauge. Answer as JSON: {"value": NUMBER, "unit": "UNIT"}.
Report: {"value": 65, "unit": "kPa"}
